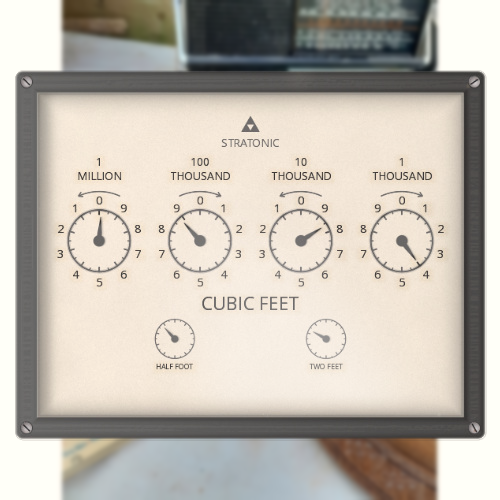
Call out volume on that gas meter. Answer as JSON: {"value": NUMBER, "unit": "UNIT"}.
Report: {"value": 988400, "unit": "ft³"}
